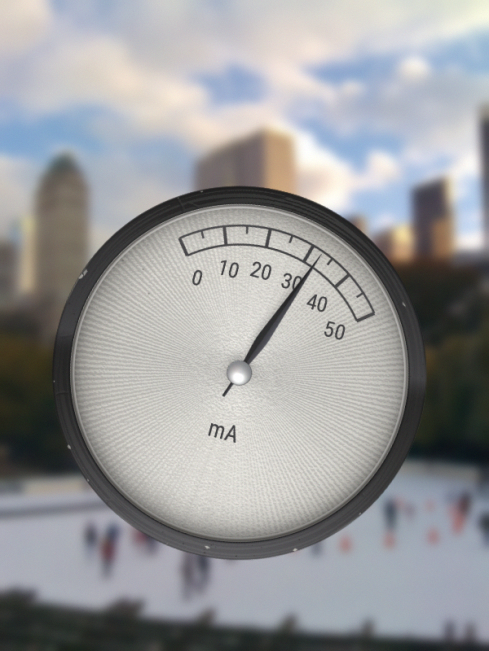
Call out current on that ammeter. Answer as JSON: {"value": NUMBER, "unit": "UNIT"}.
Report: {"value": 32.5, "unit": "mA"}
